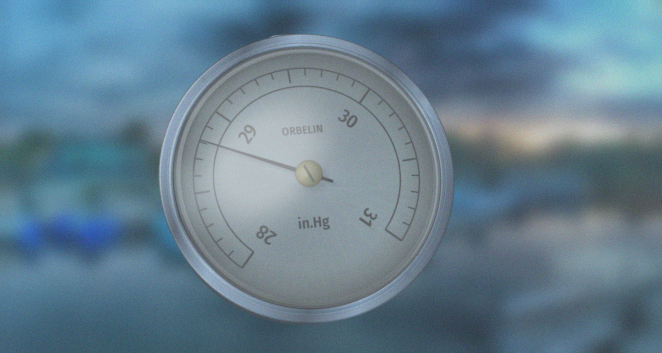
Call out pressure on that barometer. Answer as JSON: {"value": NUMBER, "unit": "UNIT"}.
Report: {"value": 28.8, "unit": "inHg"}
